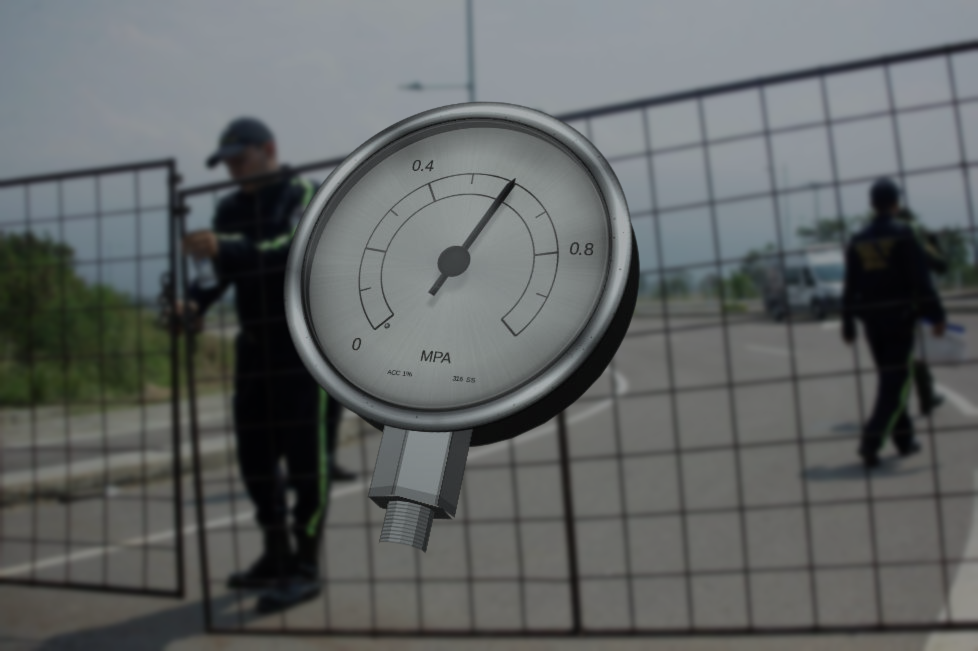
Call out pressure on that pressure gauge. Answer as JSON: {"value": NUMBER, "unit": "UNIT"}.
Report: {"value": 0.6, "unit": "MPa"}
